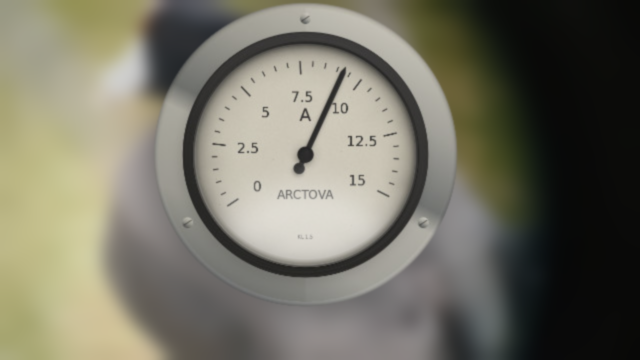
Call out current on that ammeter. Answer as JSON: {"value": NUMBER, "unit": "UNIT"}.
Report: {"value": 9.25, "unit": "A"}
